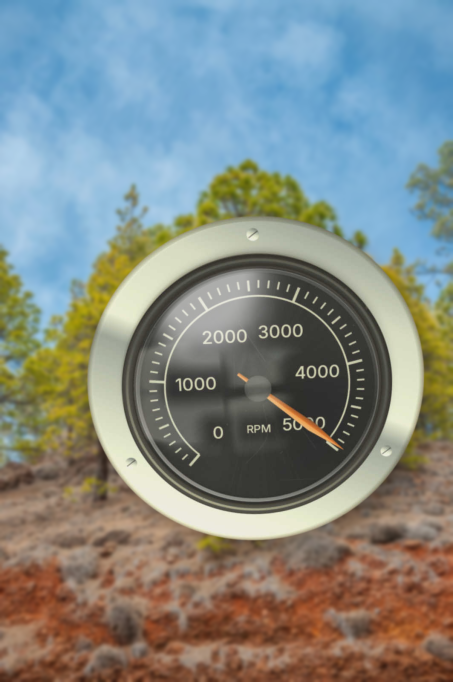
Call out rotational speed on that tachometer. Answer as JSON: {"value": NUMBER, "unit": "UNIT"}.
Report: {"value": 4950, "unit": "rpm"}
